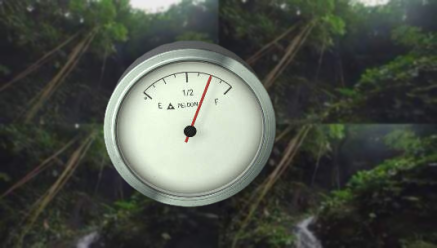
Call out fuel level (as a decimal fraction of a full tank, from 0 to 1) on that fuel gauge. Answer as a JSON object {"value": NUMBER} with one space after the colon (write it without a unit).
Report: {"value": 0.75}
